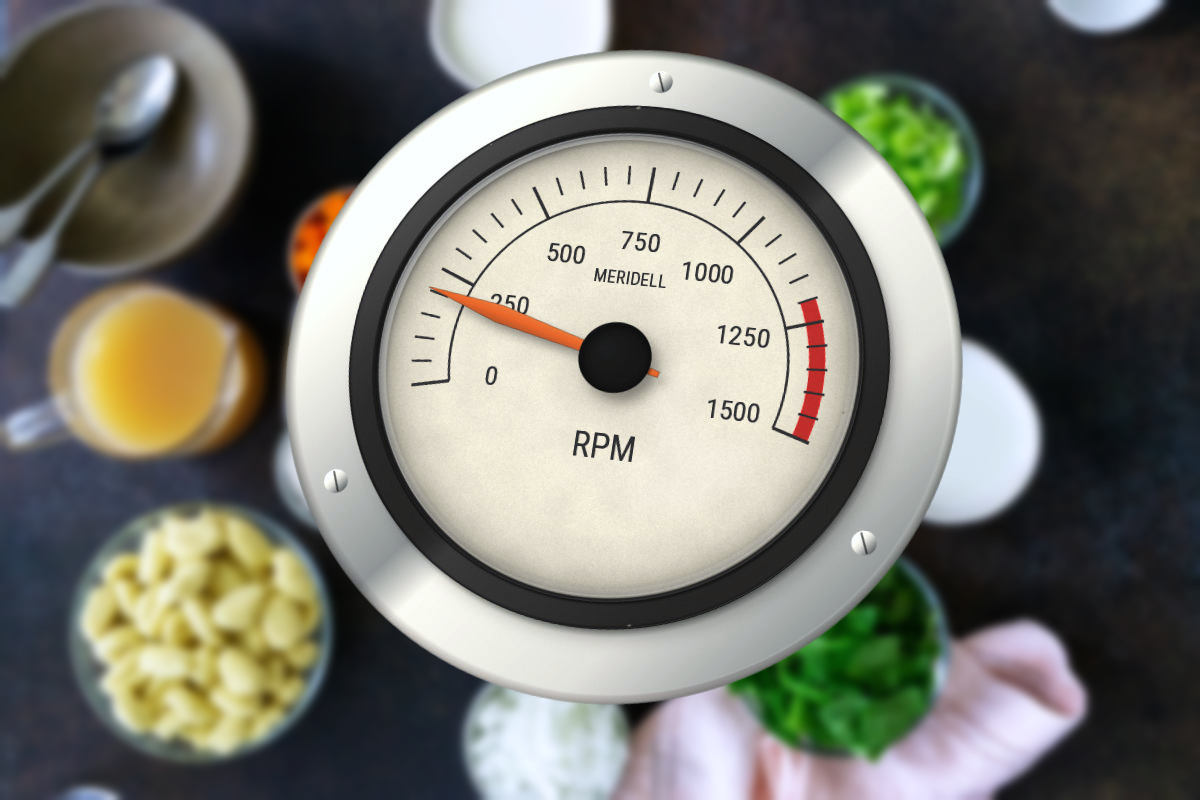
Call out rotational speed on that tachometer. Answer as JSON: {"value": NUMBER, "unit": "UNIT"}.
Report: {"value": 200, "unit": "rpm"}
